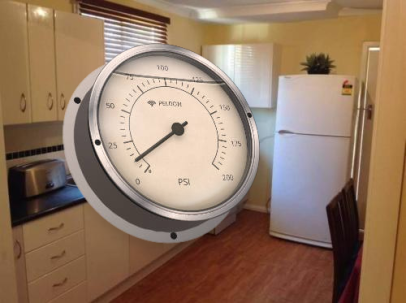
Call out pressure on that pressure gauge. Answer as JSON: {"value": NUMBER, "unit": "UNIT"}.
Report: {"value": 10, "unit": "psi"}
